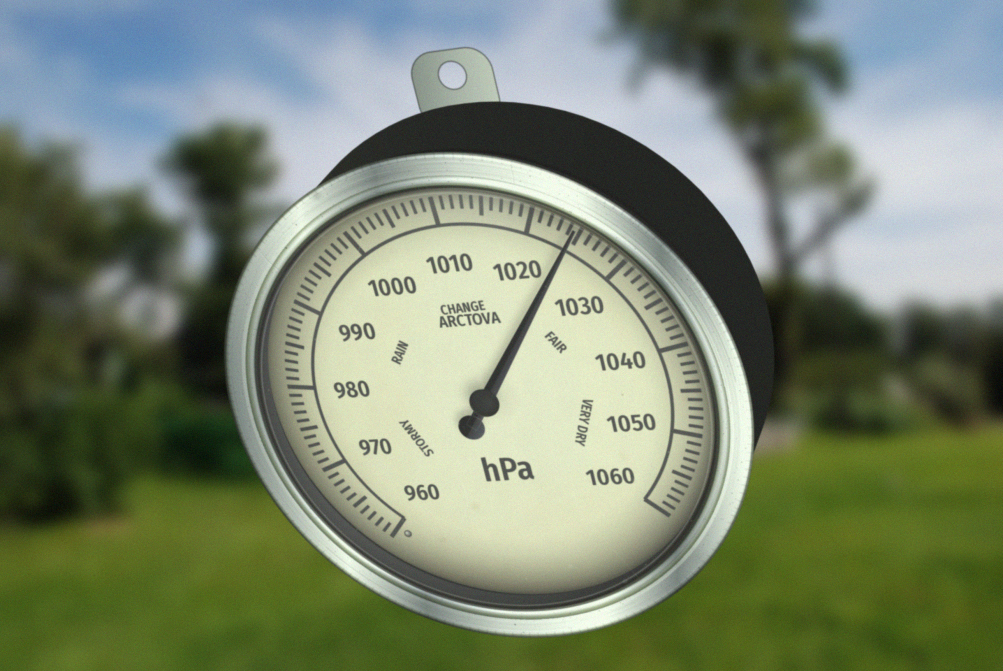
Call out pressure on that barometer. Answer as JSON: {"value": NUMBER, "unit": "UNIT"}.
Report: {"value": 1024.5, "unit": "hPa"}
